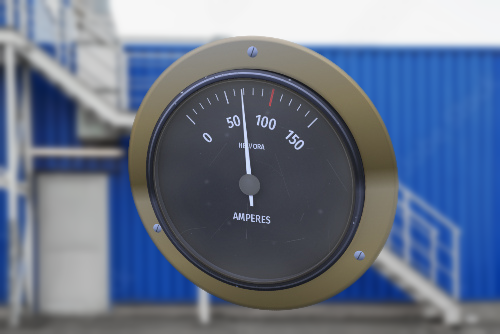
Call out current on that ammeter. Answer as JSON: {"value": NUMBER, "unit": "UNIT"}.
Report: {"value": 70, "unit": "A"}
